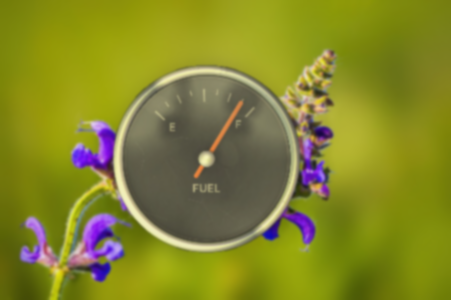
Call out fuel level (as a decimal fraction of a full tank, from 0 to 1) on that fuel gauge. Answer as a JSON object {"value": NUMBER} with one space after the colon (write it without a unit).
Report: {"value": 0.875}
